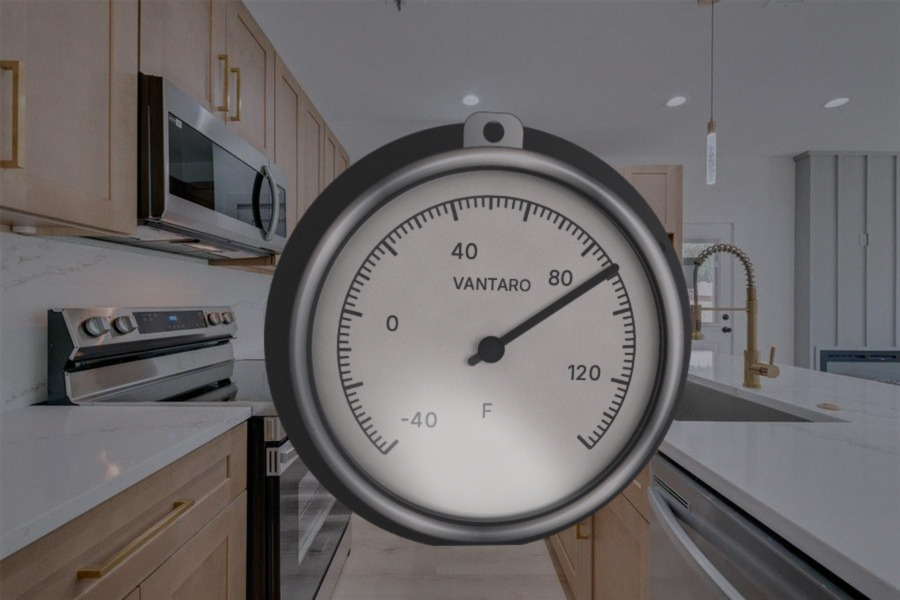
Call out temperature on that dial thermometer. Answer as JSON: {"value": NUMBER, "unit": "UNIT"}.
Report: {"value": 88, "unit": "°F"}
